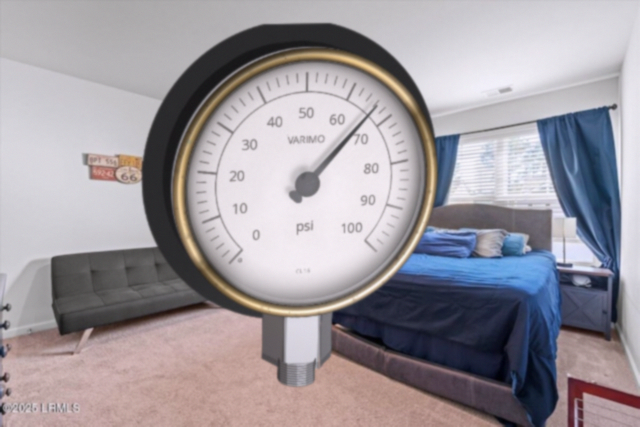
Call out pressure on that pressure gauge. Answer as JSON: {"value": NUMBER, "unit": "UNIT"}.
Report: {"value": 66, "unit": "psi"}
